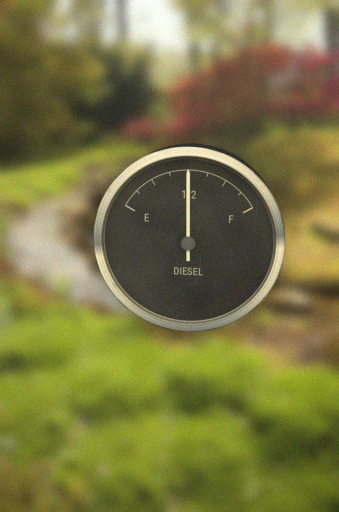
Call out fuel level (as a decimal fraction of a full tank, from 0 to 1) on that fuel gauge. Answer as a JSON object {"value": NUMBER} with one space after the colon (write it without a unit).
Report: {"value": 0.5}
